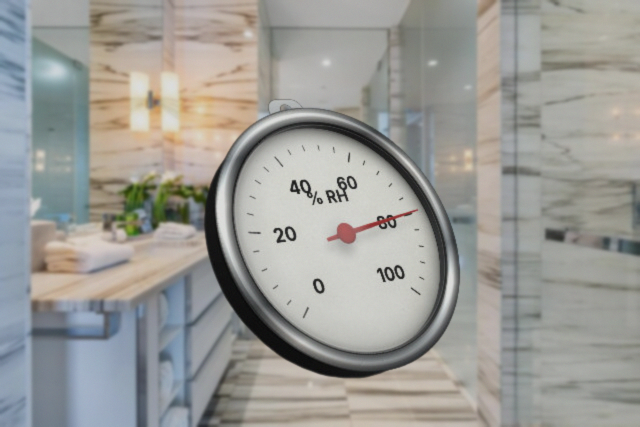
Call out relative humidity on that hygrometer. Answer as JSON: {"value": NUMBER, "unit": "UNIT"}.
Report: {"value": 80, "unit": "%"}
